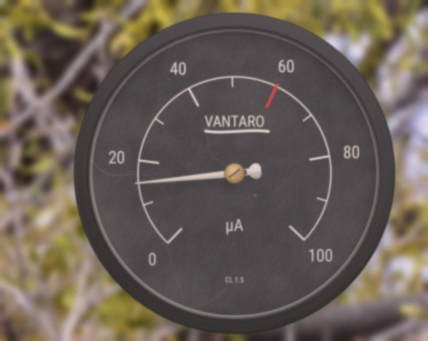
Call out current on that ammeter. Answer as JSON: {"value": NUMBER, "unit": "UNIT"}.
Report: {"value": 15, "unit": "µA"}
